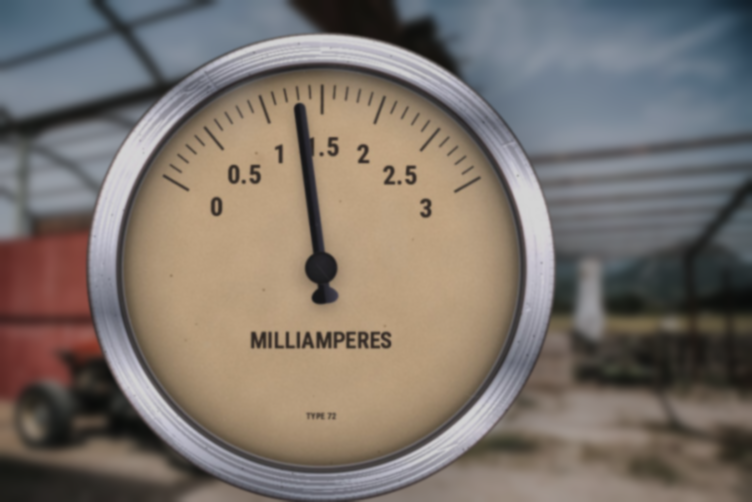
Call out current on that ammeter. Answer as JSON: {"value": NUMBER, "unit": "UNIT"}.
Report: {"value": 1.3, "unit": "mA"}
